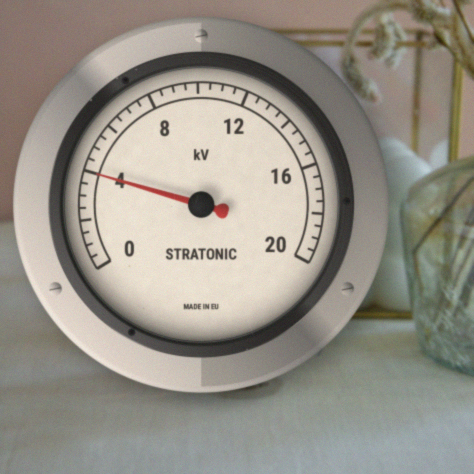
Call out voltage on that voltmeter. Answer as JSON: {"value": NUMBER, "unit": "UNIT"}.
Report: {"value": 4, "unit": "kV"}
